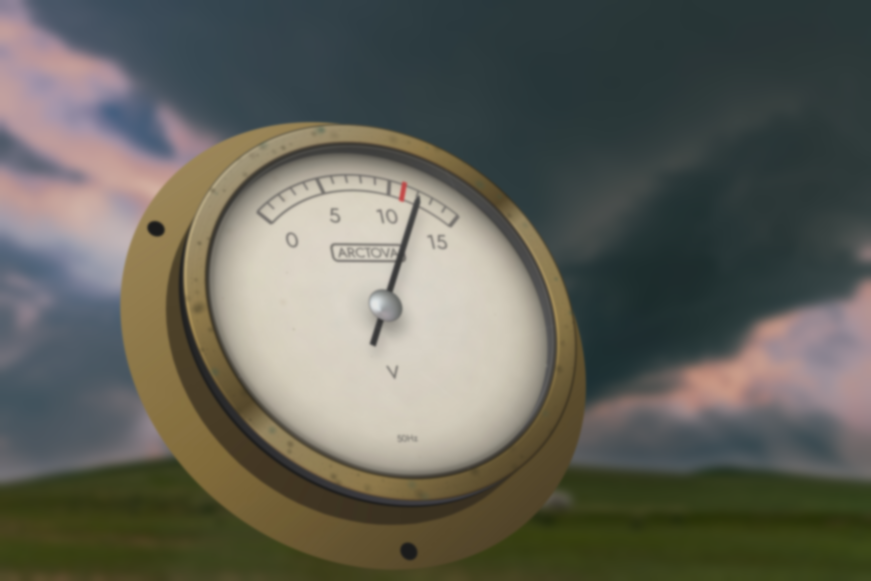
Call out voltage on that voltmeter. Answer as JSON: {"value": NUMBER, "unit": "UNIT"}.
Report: {"value": 12, "unit": "V"}
